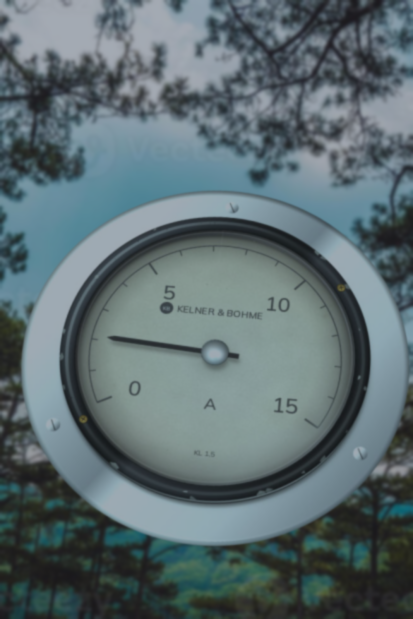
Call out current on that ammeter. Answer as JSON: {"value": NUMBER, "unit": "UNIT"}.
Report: {"value": 2, "unit": "A"}
